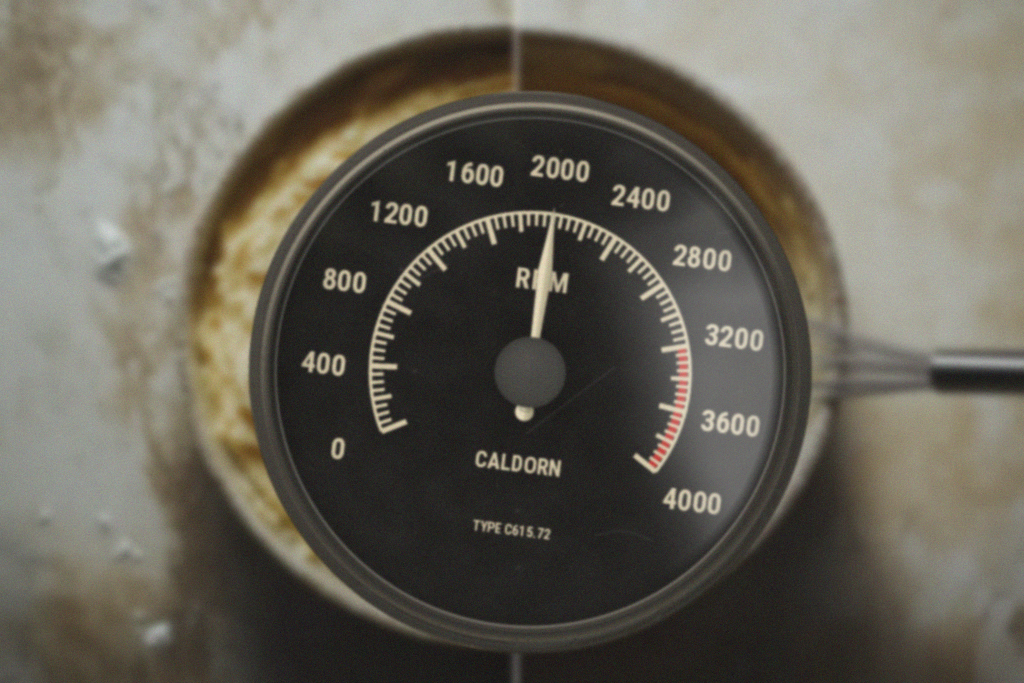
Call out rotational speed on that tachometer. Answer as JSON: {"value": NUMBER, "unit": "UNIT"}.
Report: {"value": 2000, "unit": "rpm"}
